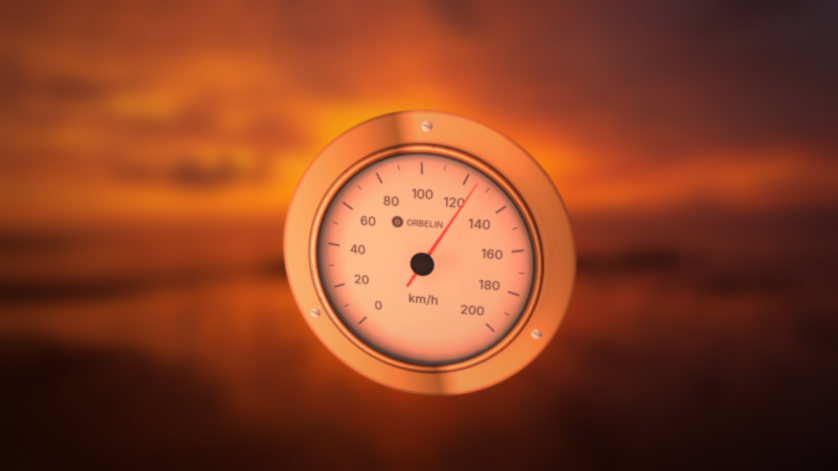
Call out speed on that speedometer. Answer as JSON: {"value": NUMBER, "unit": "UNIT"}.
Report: {"value": 125, "unit": "km/h"}
